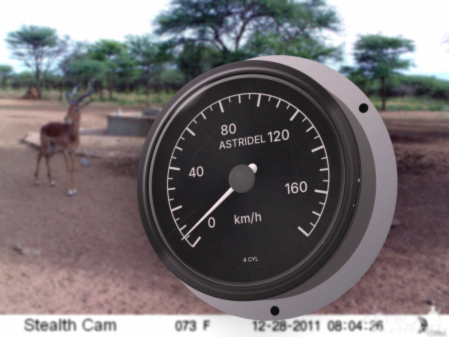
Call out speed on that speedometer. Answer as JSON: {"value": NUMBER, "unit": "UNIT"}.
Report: {"value": 5, "unit": "km/h"}
